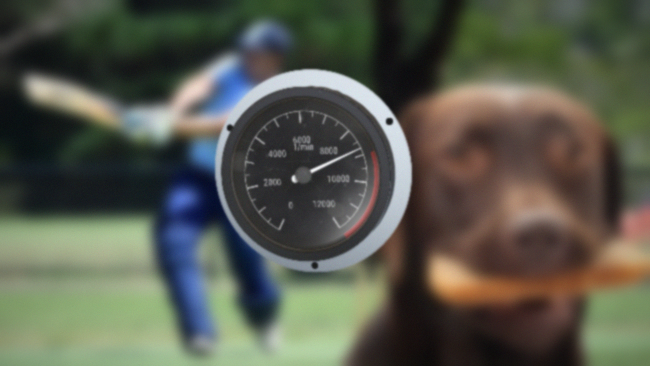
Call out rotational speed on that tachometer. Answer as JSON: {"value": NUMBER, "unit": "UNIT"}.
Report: {"value": 8750, "unit": "rpm"}
